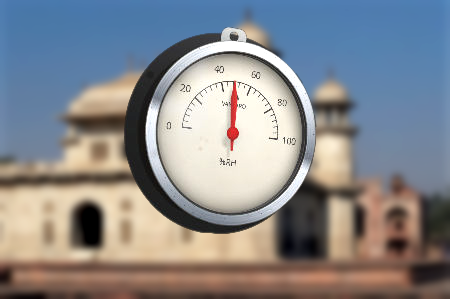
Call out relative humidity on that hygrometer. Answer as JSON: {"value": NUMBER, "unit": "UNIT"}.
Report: {"value": 48, "unit": "%"}
